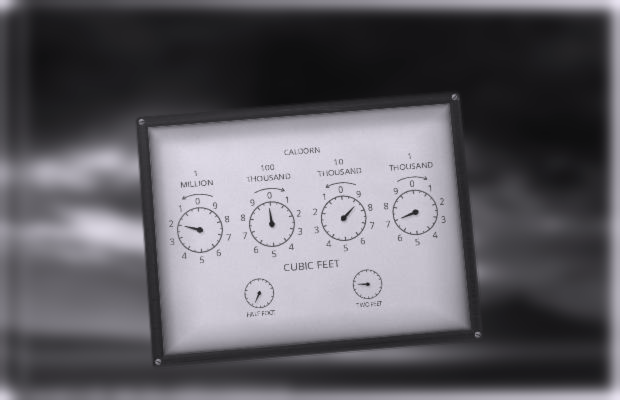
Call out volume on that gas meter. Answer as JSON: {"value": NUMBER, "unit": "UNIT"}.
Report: {"value": 198700, "unit": "ft³"}
